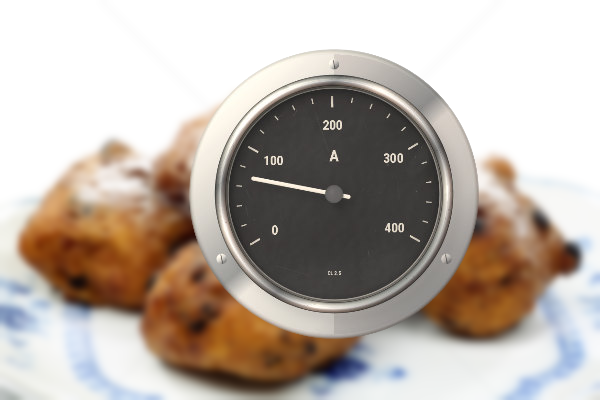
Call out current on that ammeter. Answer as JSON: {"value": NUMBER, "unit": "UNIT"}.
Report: {"value": 70, "unit": "A"}
